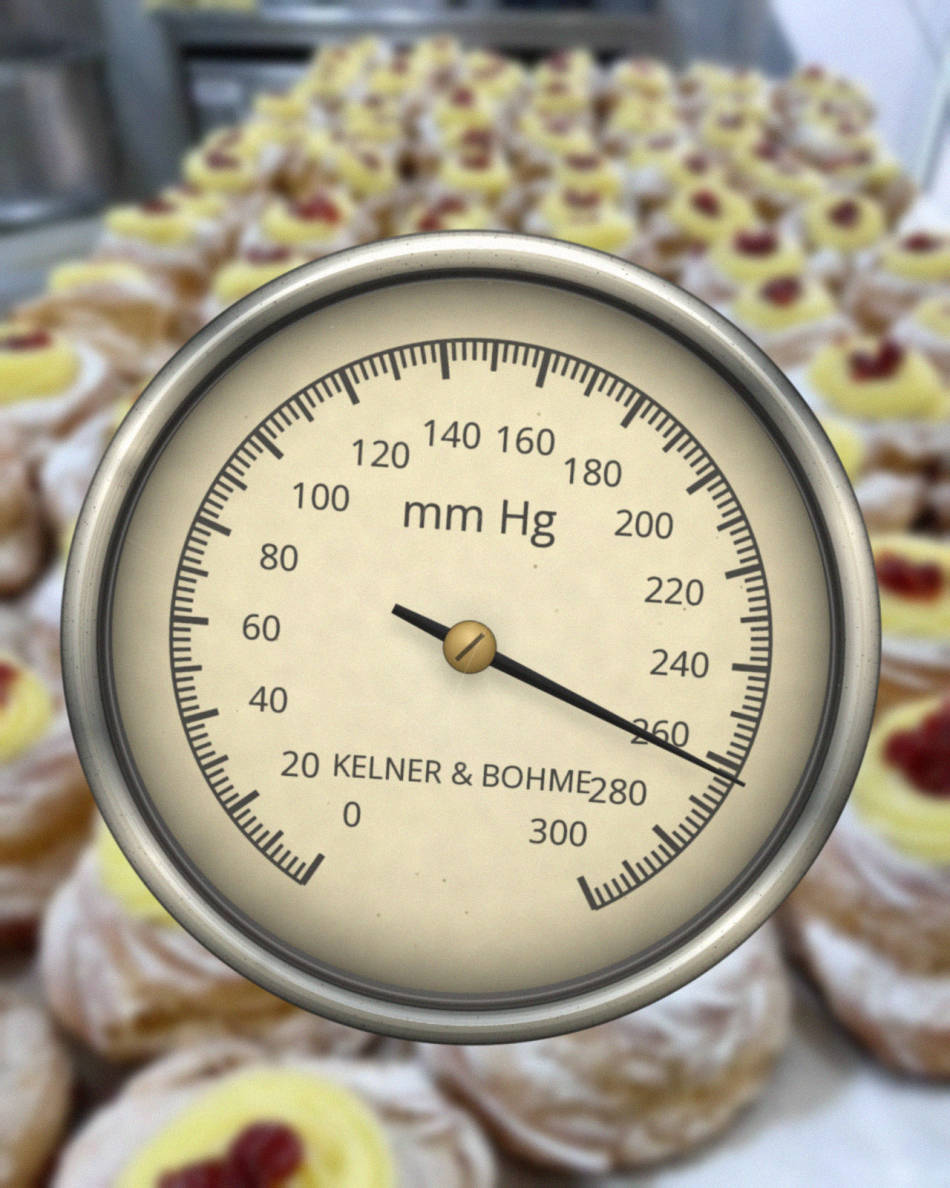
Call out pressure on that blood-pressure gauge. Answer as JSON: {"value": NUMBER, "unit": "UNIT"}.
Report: {"value": 262, "unit": "mmHg"}
